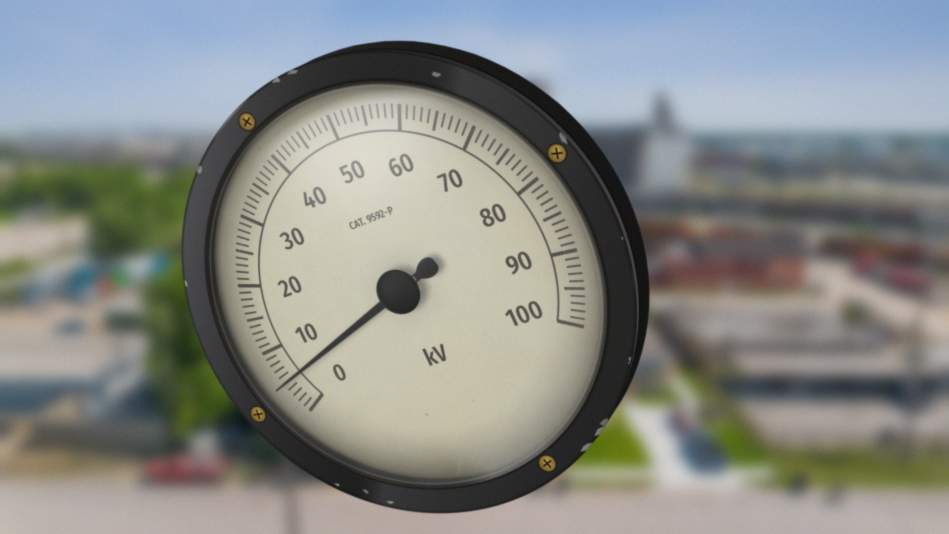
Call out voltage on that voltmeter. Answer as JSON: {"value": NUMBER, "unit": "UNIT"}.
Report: {"value": 5, "unit": "kV"}
